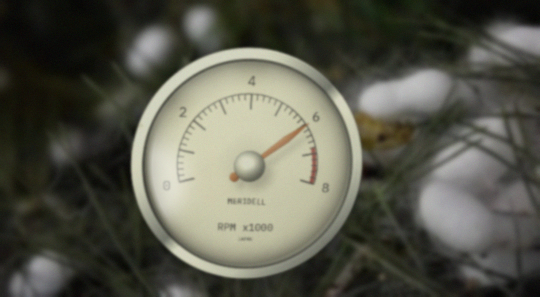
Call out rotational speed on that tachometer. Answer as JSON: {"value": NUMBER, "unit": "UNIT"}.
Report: {"value": 6000, "unit": "rpm"}
